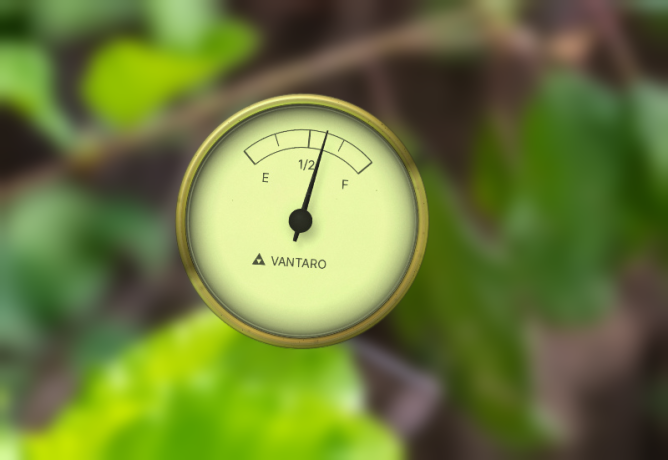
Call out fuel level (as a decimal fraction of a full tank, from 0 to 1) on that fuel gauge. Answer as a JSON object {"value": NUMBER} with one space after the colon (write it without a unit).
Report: {"value": 0.625}
